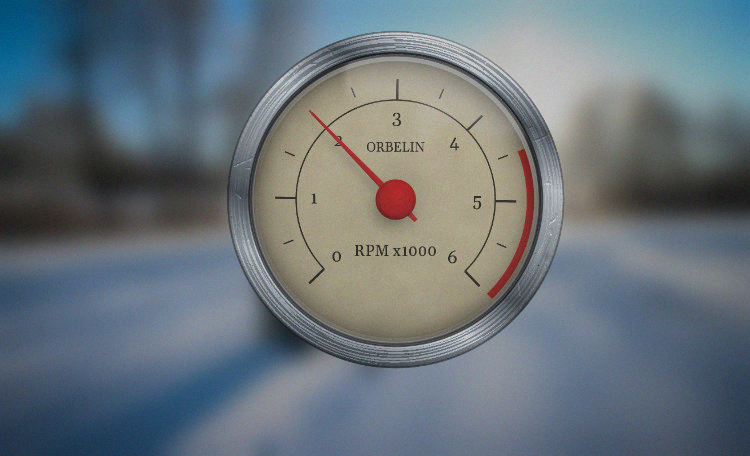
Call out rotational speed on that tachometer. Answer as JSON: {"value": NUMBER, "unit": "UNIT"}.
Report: {"value": 2000, "unit": "rpm"}
